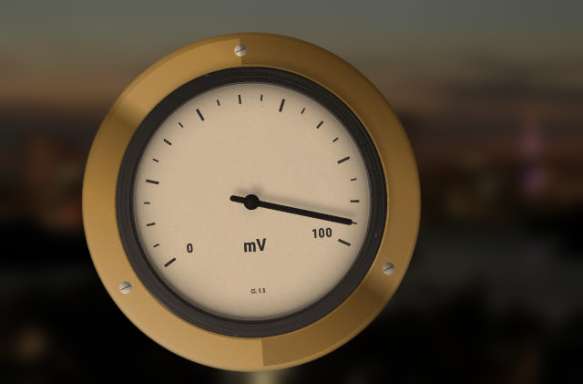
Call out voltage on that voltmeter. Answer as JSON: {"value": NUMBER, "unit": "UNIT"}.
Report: {"value": 95, "unit": "mV"}
